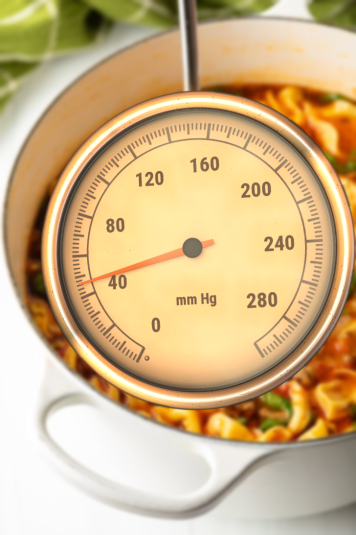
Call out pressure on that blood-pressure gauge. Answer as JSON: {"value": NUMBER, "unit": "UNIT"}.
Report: {"value": 46, "unit": "mmHg"}
